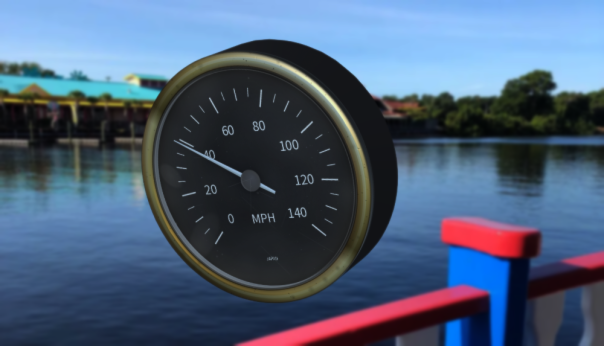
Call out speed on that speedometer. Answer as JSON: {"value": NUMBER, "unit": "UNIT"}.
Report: {"value": 40, "unit": "mph"}
